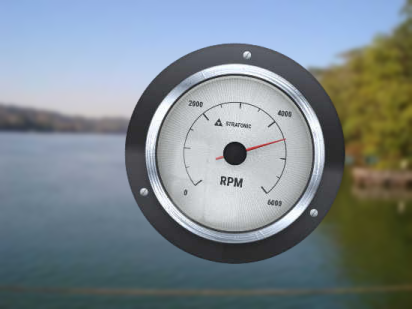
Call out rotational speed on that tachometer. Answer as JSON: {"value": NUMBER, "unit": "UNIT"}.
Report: {"value": 4500, "unit": "rpm"}
